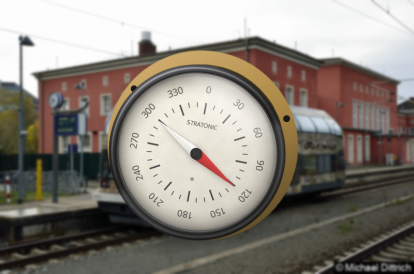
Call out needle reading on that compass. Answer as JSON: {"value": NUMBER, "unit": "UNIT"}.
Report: {"value": 120, "unit": "°"}
